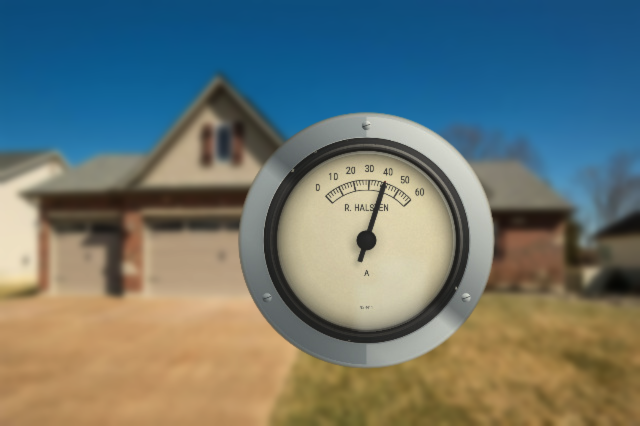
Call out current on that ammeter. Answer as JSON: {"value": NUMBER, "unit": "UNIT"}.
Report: {"value": 40, "unit": "A"}
